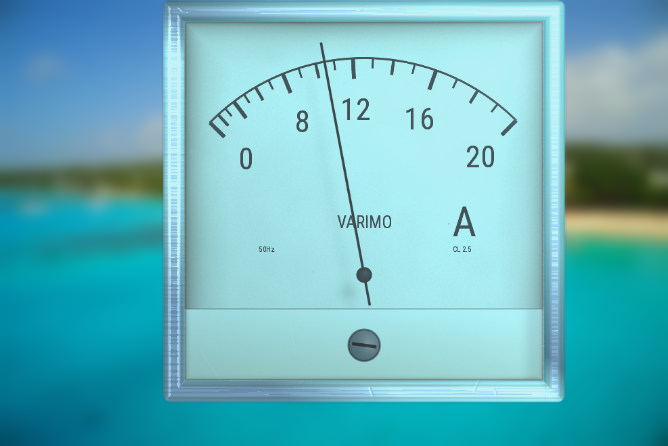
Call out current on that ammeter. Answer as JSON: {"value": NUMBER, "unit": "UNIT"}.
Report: {"value": 10.5, "unit": "A"}
